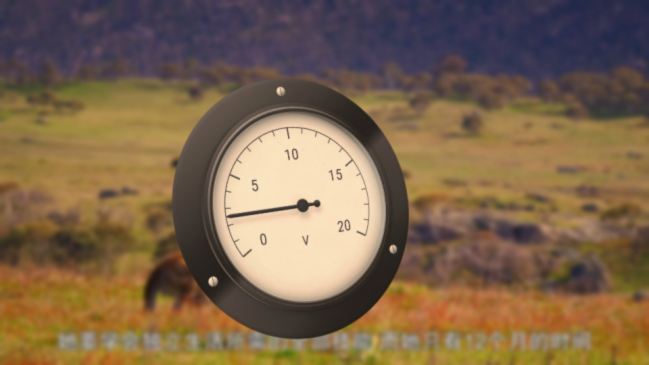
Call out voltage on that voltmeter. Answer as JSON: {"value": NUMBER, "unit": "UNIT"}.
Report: {"value": 2.5, "unit": "V"}
